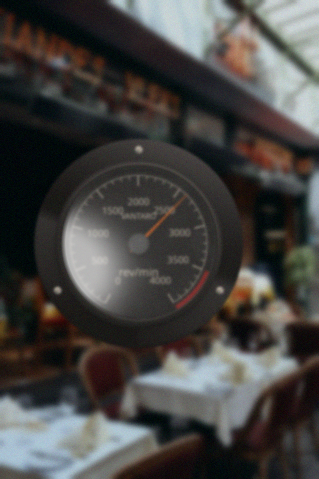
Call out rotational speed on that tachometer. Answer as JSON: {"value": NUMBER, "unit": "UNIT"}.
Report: {"value": 2600, "unit": "rpm"}
